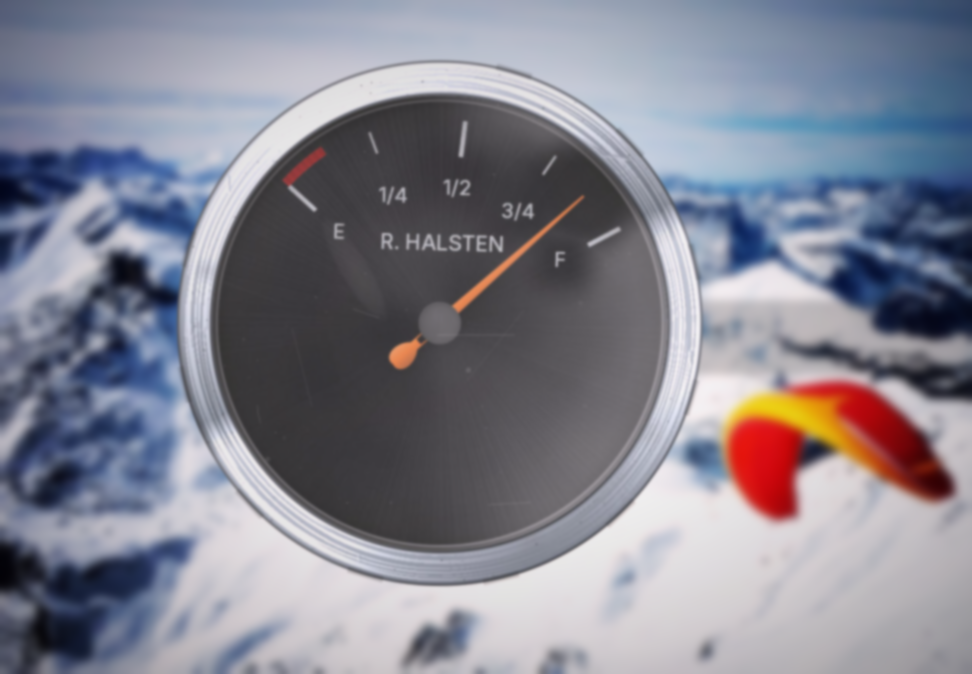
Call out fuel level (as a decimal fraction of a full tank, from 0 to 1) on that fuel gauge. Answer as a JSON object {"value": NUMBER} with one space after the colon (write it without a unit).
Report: {"value": 0.875}
